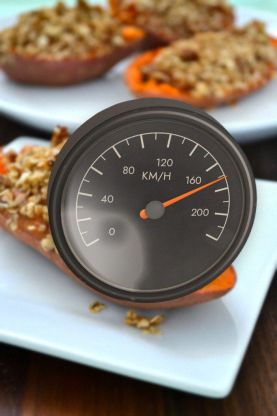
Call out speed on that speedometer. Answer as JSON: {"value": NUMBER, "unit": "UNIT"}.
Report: {"value": 170, "unit": "km/h"}
